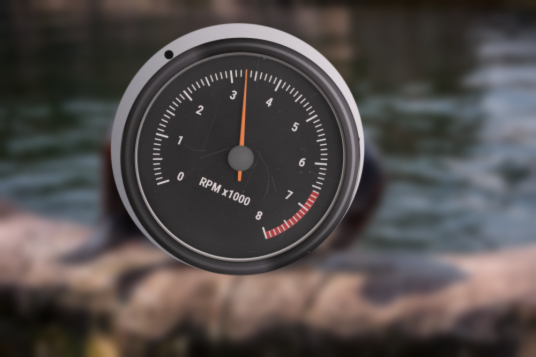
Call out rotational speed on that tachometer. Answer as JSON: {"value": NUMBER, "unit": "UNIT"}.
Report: {"value": 3300, "unit": "rpm"}
